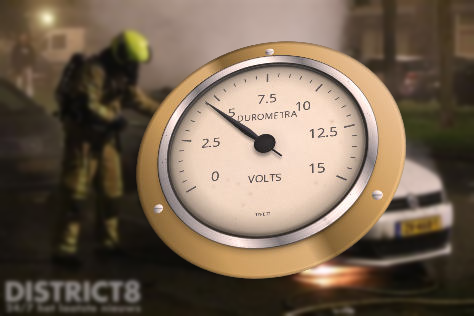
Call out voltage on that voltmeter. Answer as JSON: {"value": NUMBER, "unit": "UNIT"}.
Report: {"value": 4.5, "unit": "V"}
